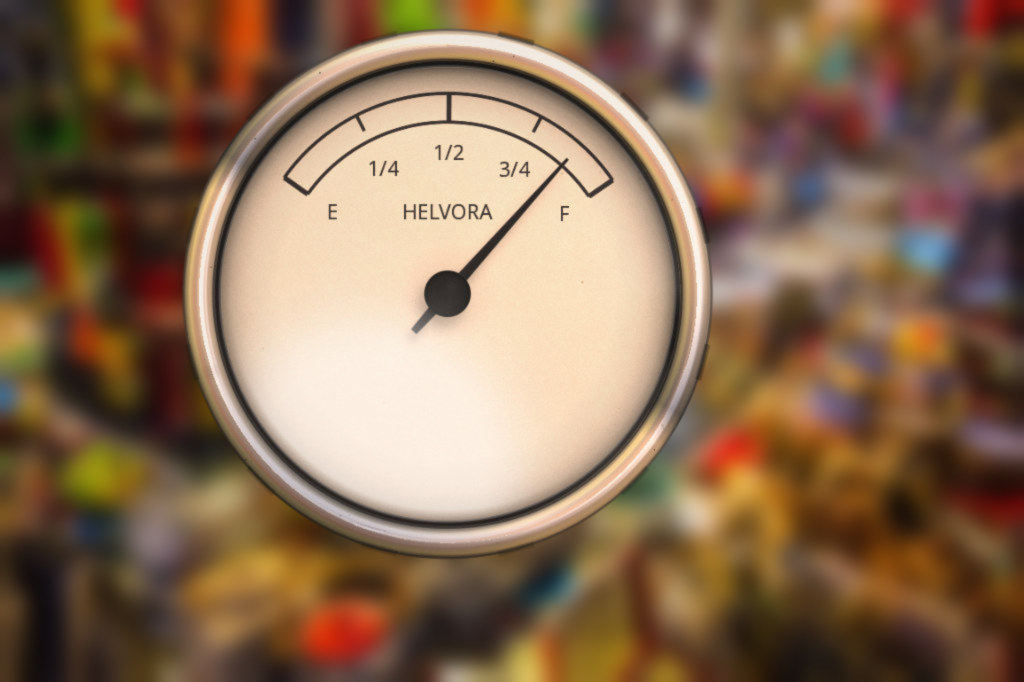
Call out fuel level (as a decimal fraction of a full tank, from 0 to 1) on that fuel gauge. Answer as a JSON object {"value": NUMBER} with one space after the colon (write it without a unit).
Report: {"value": 0.875}
